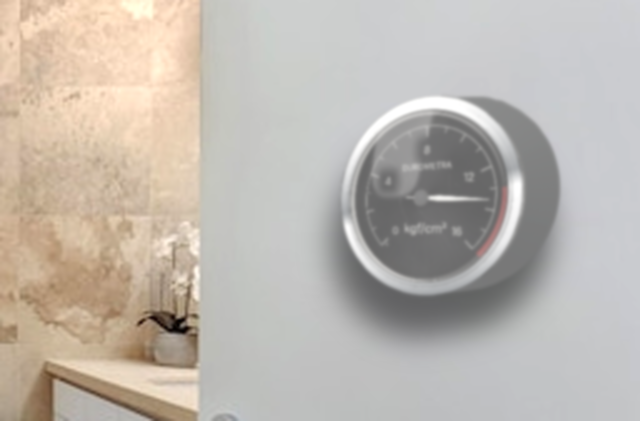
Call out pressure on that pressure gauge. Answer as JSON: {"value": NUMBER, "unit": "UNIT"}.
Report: {"value": 13.5, "unit": "kg/cm²"}
